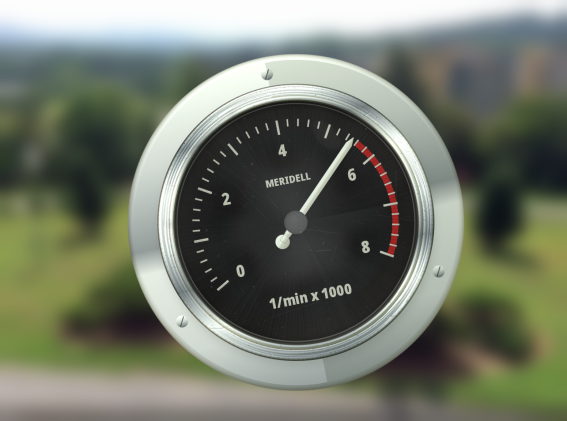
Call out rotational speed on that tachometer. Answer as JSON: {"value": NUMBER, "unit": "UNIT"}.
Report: {"value": 5500, "unit": "rpm"}
